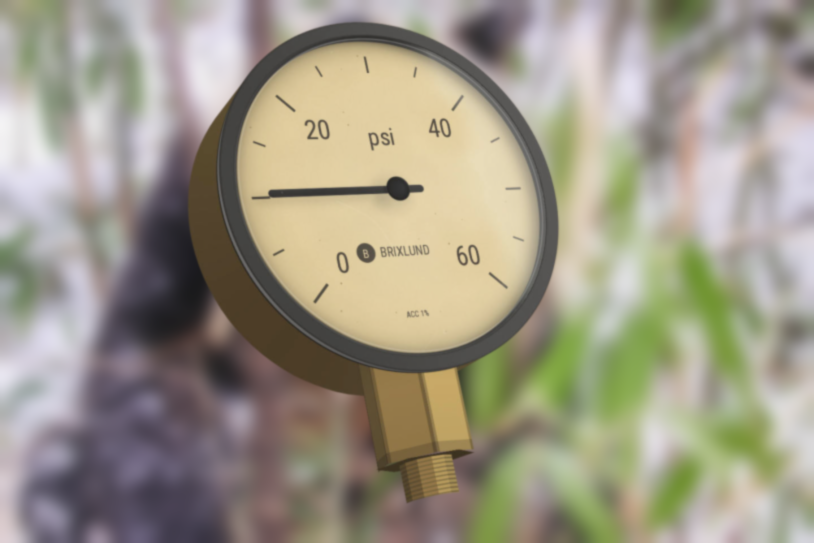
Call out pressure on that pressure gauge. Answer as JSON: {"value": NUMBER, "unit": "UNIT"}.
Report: {"value": 10, "unit": "psi"}
